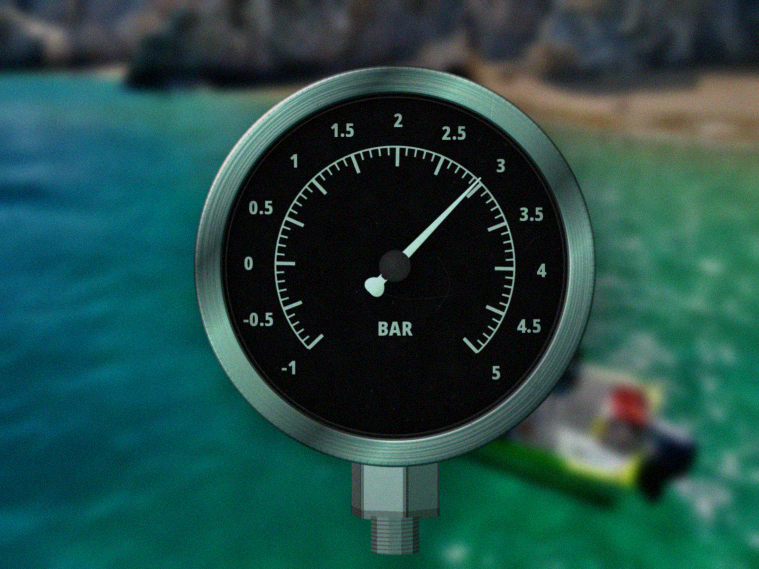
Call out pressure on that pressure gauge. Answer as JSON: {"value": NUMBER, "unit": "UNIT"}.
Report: {"value": 2.95, "unit": "bar"}
